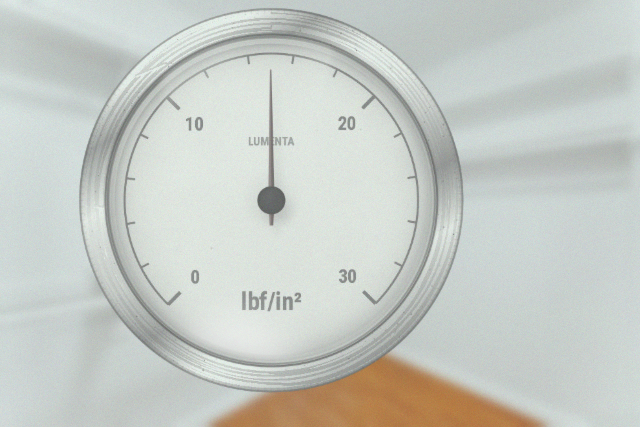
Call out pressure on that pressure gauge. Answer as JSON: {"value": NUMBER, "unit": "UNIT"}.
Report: {"value": 15, "unit": "psi"}
